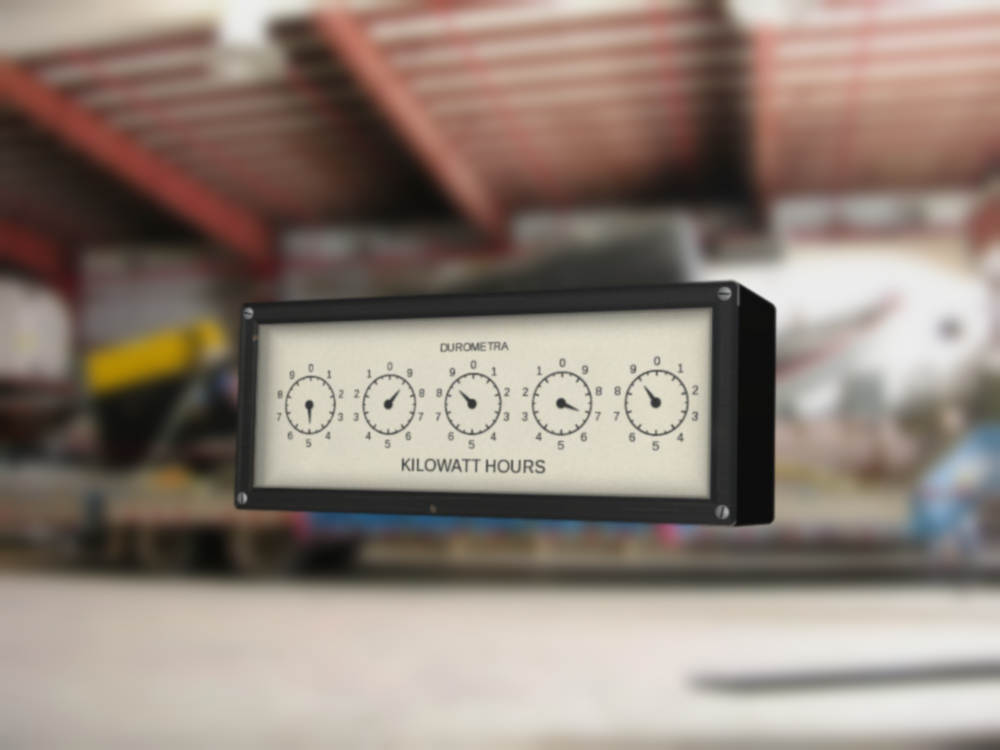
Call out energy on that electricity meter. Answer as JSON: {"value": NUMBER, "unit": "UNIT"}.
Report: {"value": 48869, "unit": "kWh"}
